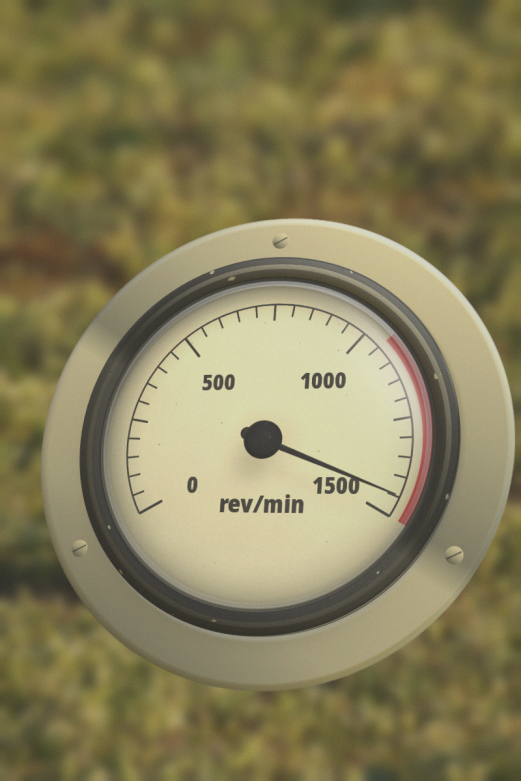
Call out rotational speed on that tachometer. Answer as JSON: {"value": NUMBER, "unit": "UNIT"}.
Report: {"value": 1450, "unit": "rpm"}
